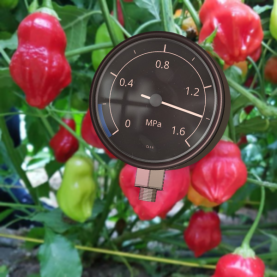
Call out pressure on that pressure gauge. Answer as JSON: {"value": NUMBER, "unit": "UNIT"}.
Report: {"value": 1.4, "unit": "MPa"}
